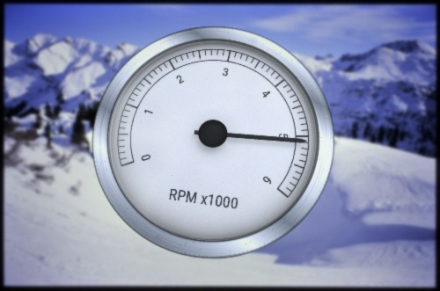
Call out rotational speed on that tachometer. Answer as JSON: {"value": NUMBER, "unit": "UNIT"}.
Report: {"value": 5100, "unit": "rpm"}
